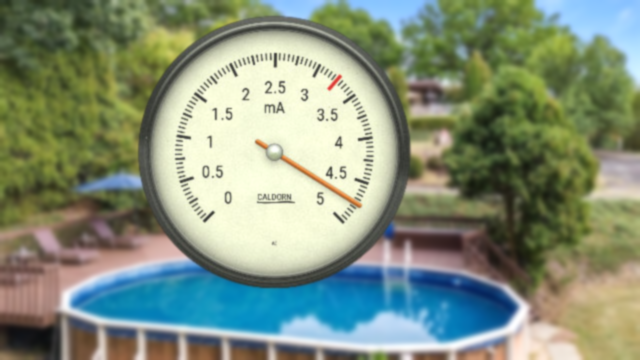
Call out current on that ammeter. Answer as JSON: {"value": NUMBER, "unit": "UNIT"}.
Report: {"value": 4.75, "unit": "mA"}
